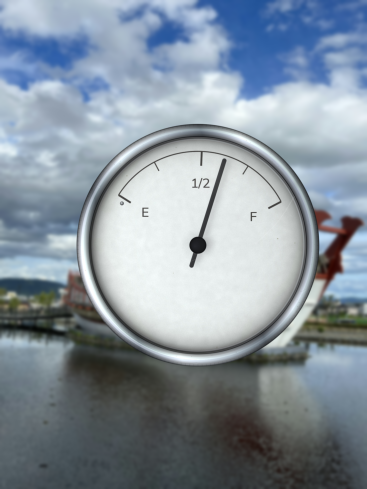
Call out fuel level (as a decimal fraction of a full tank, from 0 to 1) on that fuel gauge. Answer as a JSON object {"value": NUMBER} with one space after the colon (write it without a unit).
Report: {"value": 0.625}
